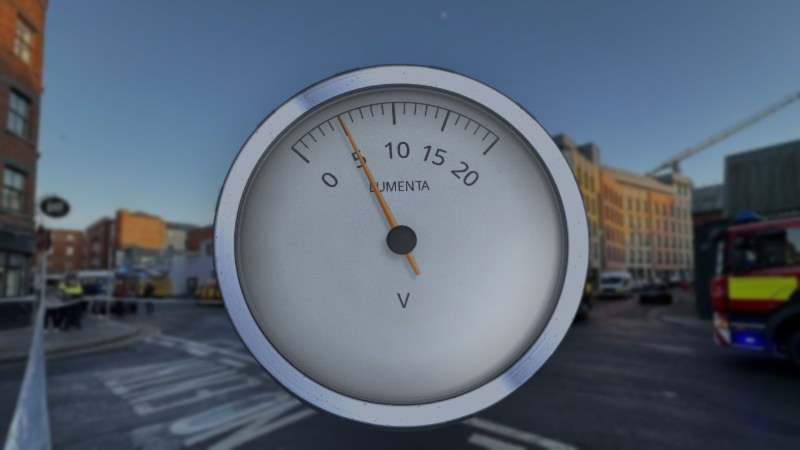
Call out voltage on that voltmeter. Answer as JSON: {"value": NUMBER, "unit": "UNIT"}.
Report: {"value": 5, "unit": "V"}
